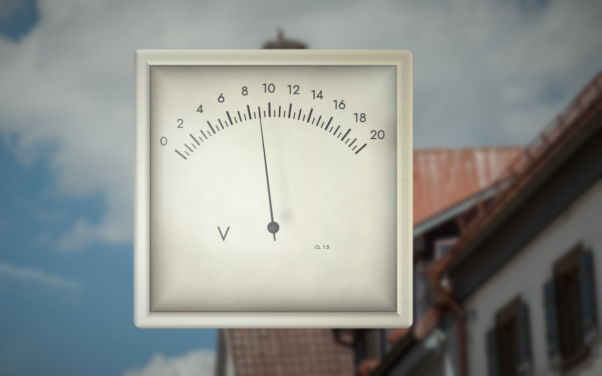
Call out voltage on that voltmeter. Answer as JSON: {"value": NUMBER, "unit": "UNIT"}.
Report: {"value": 9, "unit": "V"}
